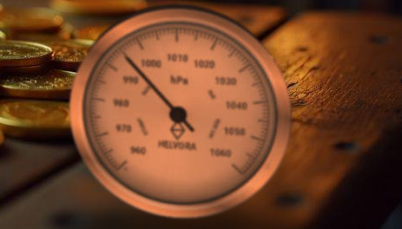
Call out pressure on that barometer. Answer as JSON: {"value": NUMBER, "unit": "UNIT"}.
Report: {"value": 995, "unit": "hPa"}
